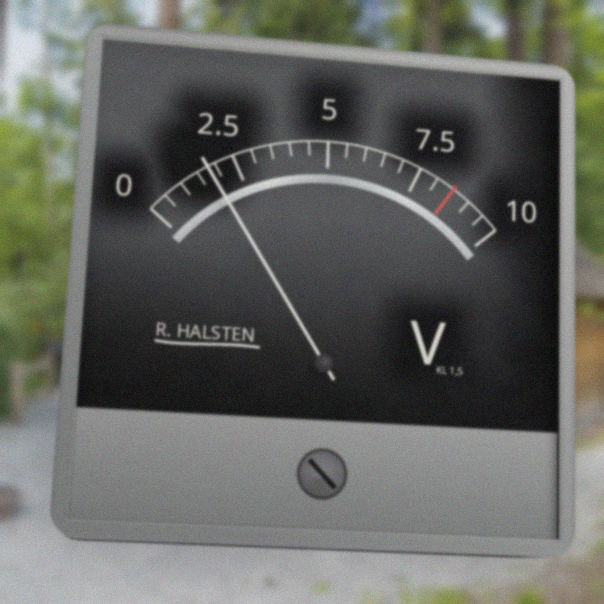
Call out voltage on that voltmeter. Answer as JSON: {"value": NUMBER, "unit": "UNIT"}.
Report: {"value": 1.75, "unit": "V"}
